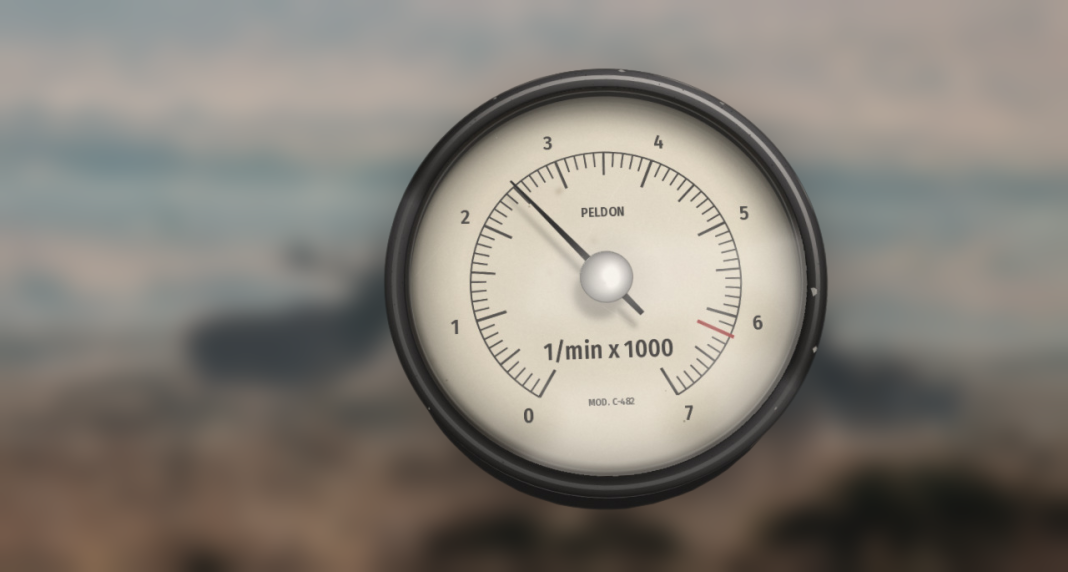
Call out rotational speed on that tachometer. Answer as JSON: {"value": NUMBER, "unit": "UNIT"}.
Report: {"value": 2500, "unit": "rpm"}
